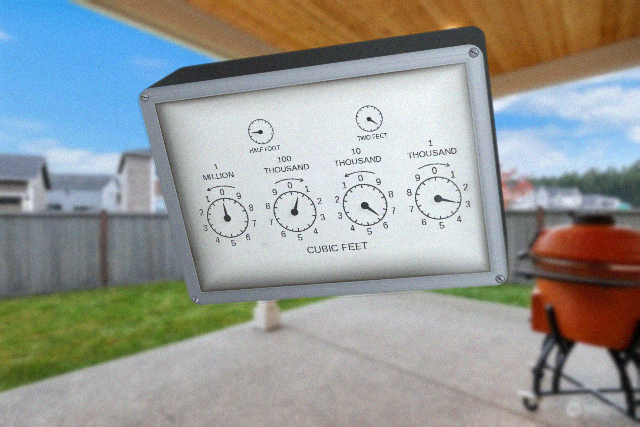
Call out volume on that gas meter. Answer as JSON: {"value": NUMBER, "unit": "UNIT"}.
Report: {"value": 6300, "unit": "ft³"}
